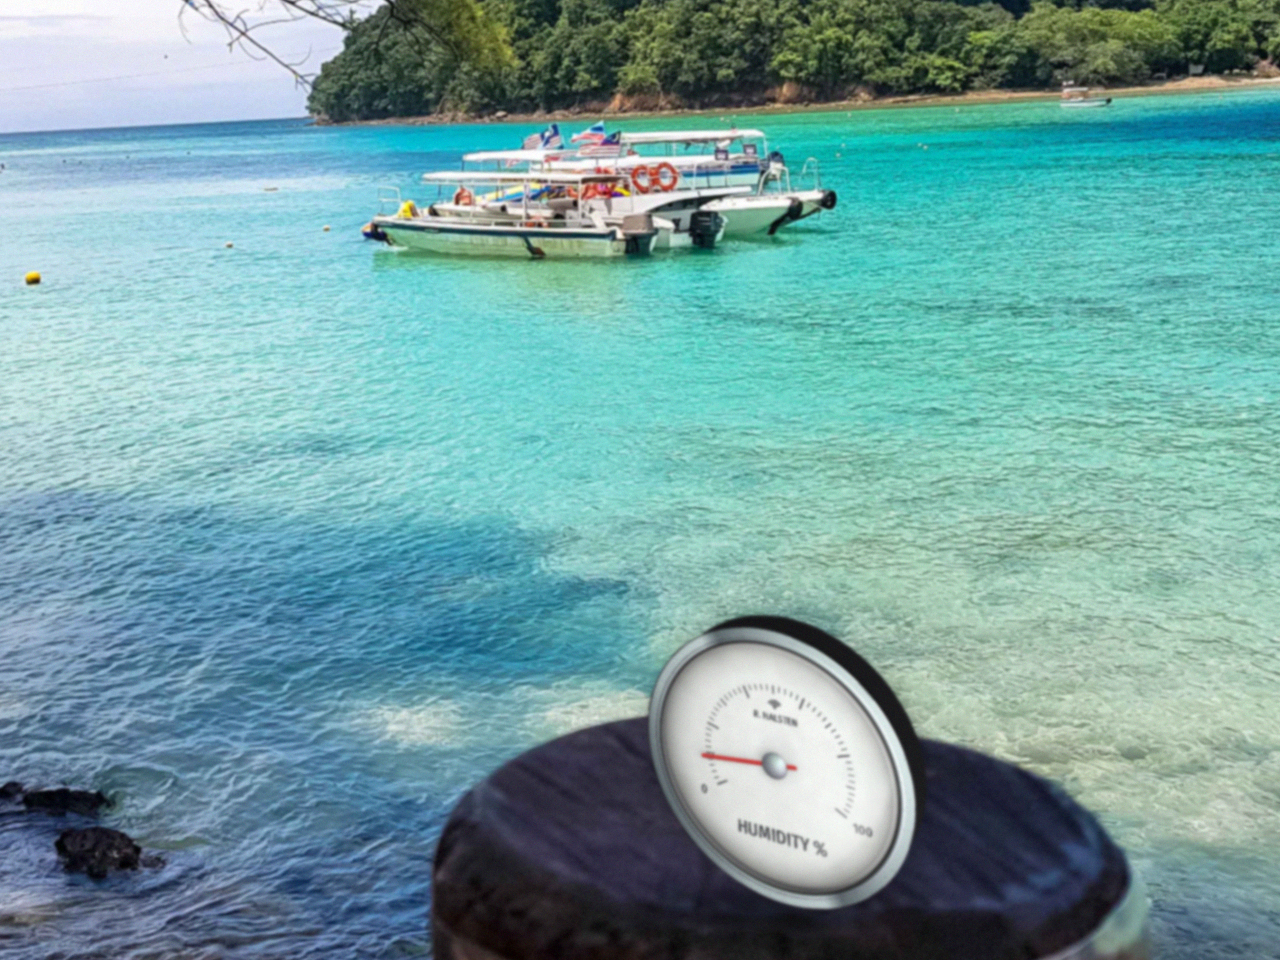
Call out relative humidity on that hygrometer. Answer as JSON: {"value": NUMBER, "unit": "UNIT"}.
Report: {"value": 10, "unit": "%"}
